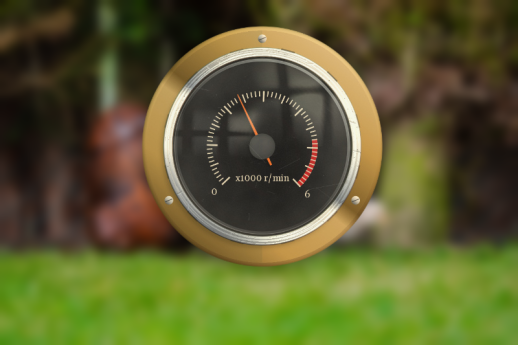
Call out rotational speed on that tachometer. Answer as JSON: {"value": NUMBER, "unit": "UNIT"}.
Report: {"value": 2400, "unit": "rpm"}
